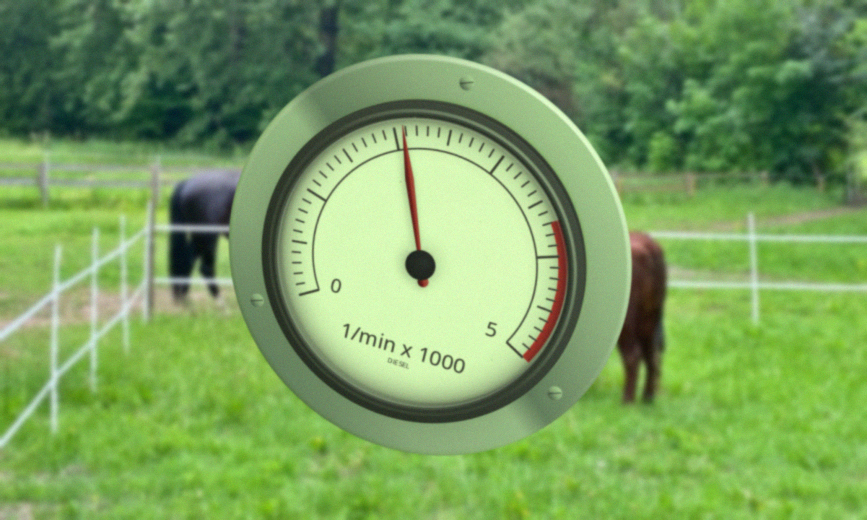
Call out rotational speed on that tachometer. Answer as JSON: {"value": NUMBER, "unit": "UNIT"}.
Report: {"value": 2100, "unit": "rpm"}
